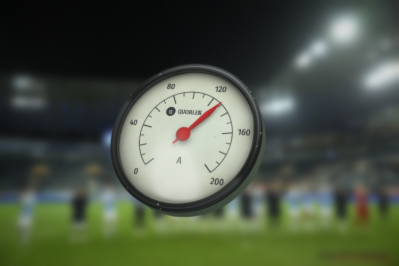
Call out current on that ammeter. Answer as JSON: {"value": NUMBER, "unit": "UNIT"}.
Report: {"value": 130, "unit": "A"}
